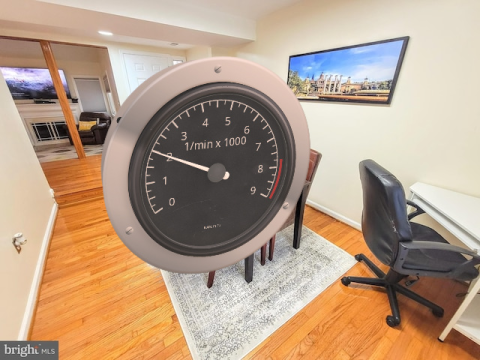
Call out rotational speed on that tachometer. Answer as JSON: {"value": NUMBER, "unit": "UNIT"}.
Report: {"value": 2000, "unit": "rpm"}
